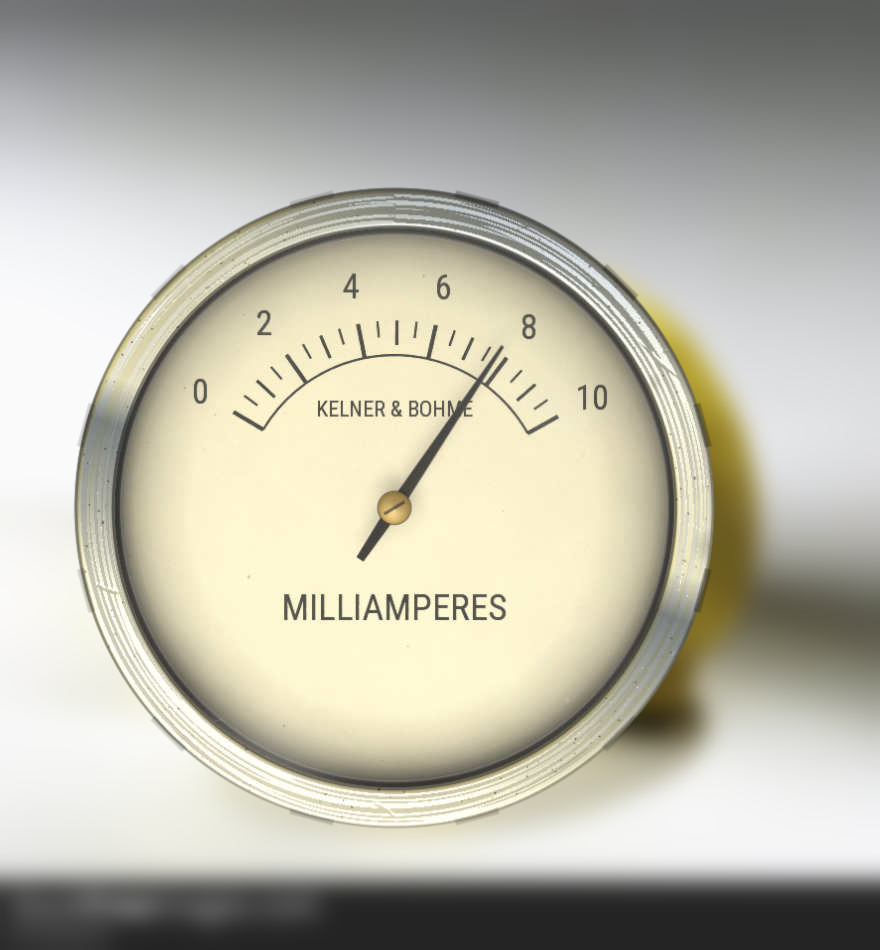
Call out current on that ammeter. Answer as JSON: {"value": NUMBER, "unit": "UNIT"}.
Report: {"value": 7.75, "unit": "mA"}
